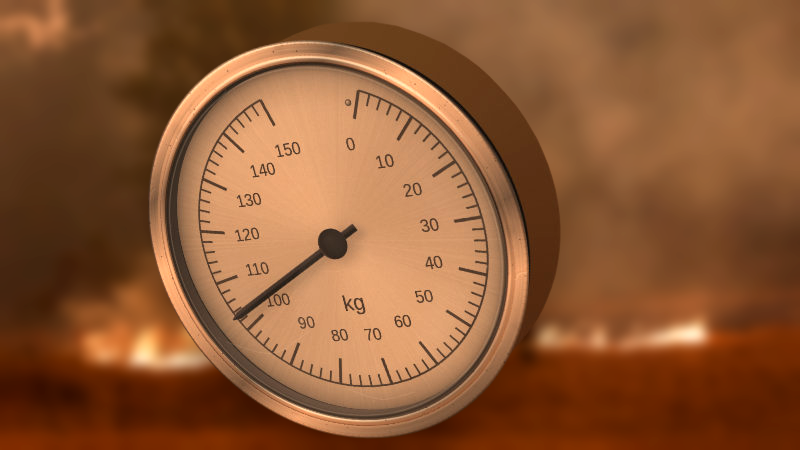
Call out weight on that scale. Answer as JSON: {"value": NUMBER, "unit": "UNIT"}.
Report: {"value": 103, "unit": "kg"}
